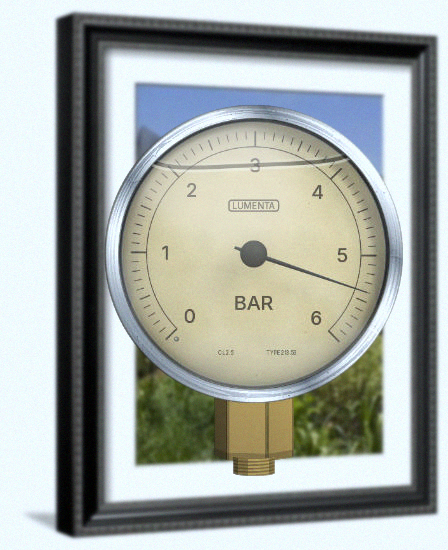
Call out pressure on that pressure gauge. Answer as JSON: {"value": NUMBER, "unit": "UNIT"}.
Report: {"value": 5.4, "unit": "bar"}
